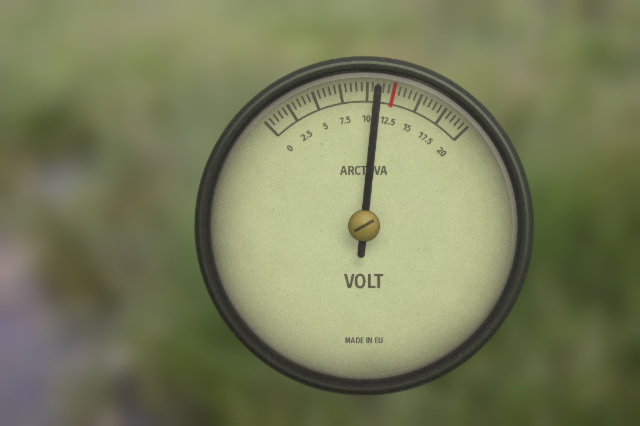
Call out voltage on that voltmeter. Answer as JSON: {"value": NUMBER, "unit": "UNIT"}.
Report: {"value": 11, "unit": "V"}
